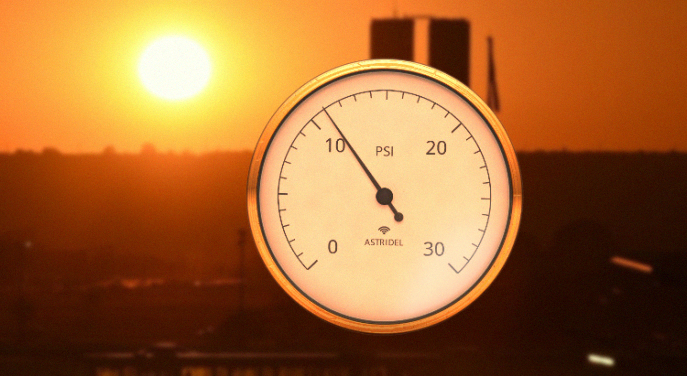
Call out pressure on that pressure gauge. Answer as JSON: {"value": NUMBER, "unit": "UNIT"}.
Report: {"value": 11, "unit": "psi"}
